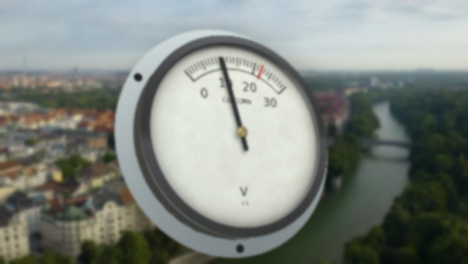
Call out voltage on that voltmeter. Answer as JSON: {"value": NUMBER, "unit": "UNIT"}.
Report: {"value": 10, "unit": "V"}
